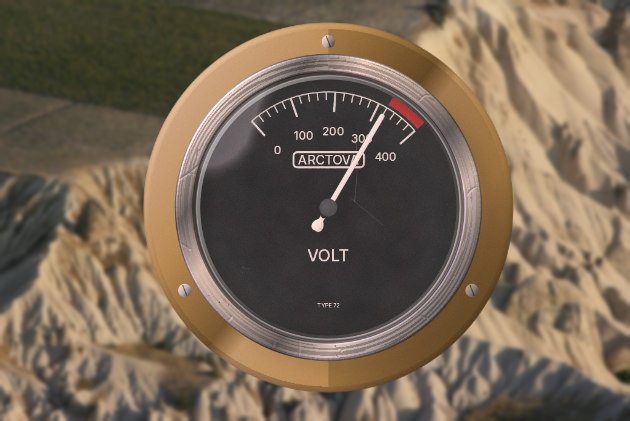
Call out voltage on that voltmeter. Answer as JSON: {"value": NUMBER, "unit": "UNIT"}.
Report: {"value": 320, "unit": "V"}
